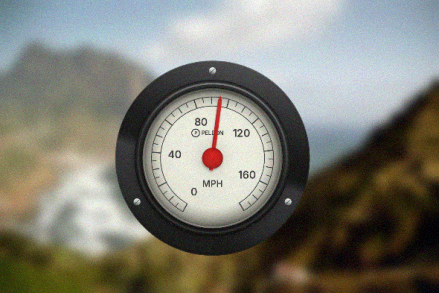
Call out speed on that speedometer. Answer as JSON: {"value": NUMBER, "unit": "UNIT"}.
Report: {"value": 95, "unit": "mph"}
